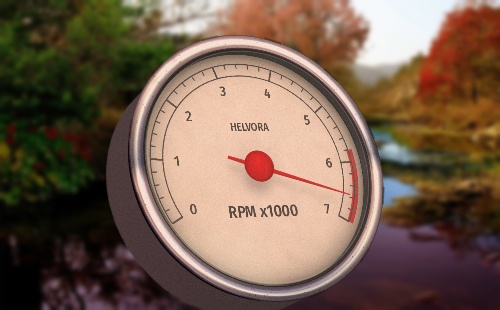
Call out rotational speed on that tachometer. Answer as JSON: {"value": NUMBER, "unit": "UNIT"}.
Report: {"value": 6600, "unit": "rpm"}
